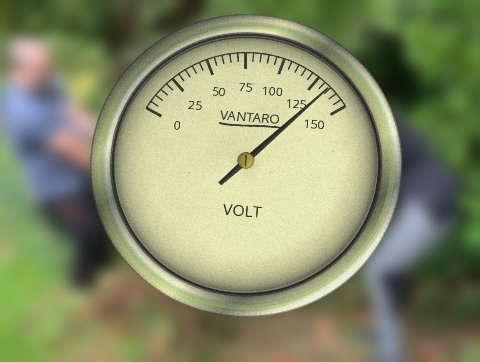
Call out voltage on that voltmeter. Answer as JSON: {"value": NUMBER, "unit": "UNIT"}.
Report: {"value": 135, "unit": "V"}
